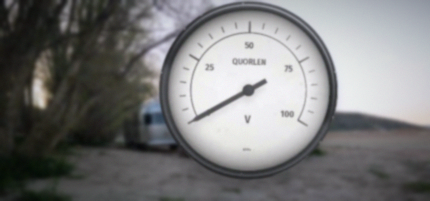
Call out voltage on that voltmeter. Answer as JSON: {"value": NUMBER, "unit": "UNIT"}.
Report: {"value": 0, "unit": "V"}
